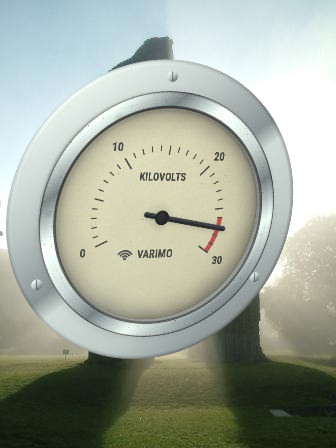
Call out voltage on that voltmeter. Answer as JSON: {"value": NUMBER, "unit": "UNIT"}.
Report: {"value": 27, "unit": "kV"}
